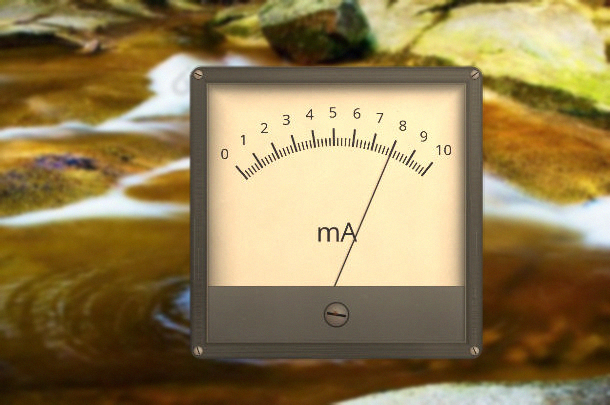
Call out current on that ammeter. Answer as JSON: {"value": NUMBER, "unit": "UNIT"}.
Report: {"value": 8, "unit": "mA"}
